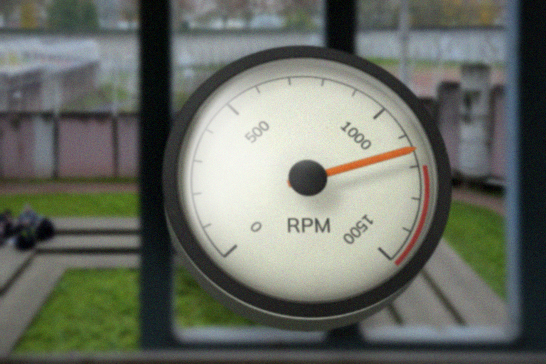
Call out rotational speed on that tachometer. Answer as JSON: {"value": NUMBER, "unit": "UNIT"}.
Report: {"value": 1150, "unit": "rpm"}
